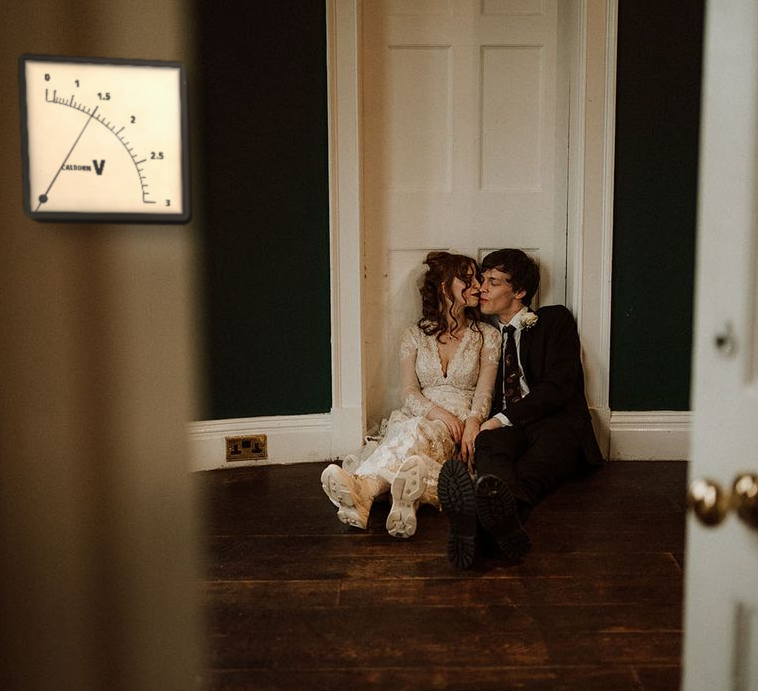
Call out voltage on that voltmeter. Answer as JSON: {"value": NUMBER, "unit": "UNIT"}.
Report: {"value": 1.5, "unit": "V"}
